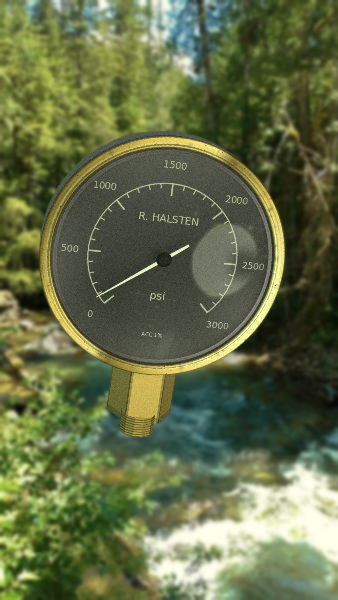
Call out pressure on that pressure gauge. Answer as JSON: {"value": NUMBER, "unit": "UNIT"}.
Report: {"value": 100, "unit": "psi"}
